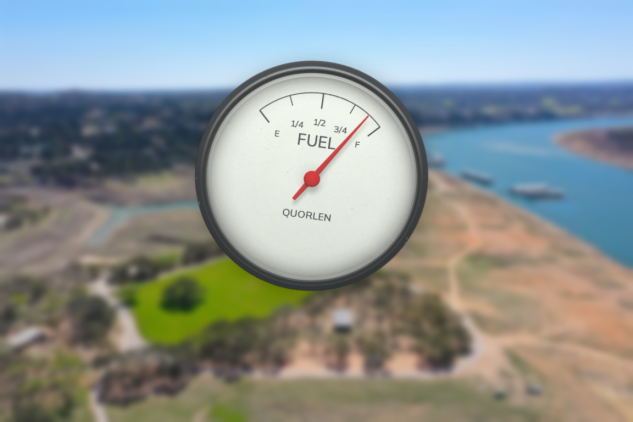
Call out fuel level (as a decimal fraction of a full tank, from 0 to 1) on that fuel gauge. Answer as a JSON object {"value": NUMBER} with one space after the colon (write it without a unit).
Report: {"value": 0.875}
